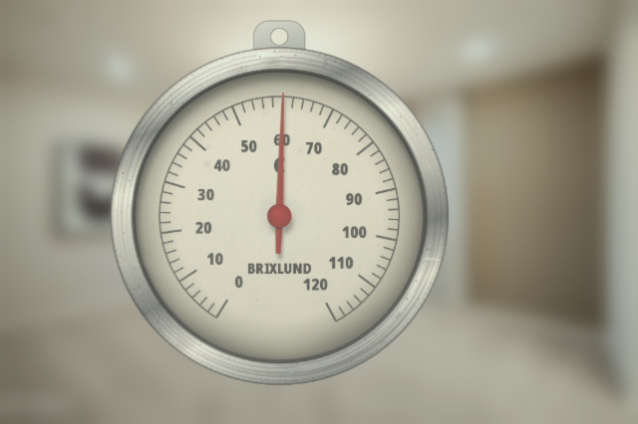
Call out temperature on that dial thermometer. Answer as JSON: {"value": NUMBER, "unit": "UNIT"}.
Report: {"value": 60, "unit": "°C"}
